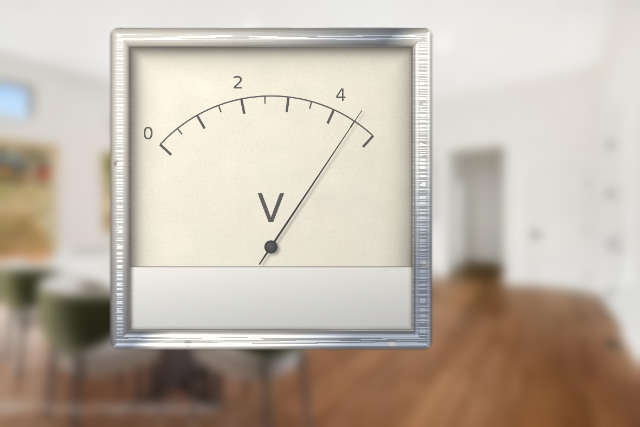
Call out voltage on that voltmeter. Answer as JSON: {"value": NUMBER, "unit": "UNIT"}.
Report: {"value": 4.5, "unit": "V"}
